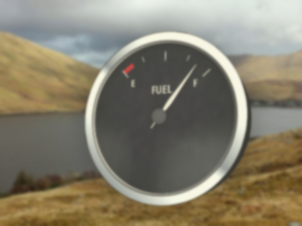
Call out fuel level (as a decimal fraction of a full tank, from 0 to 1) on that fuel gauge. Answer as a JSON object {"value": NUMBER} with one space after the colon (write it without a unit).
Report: {"value": 0.875}
